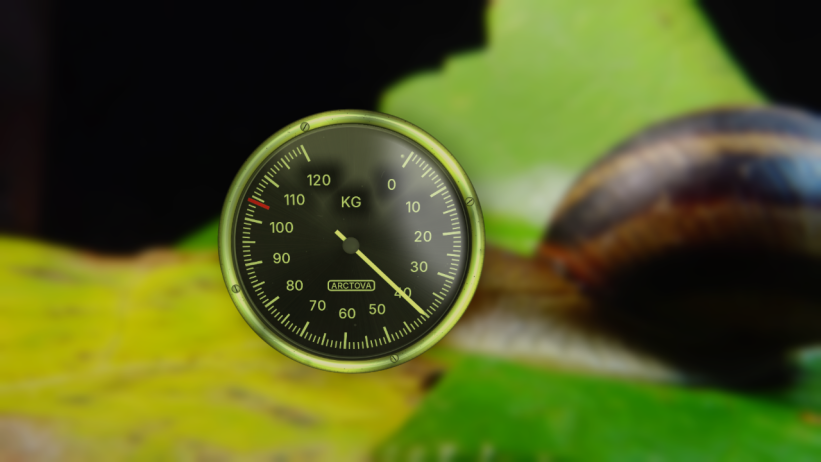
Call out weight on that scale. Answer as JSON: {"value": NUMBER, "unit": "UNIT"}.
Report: {"value": 40, "unit": "kg"}
